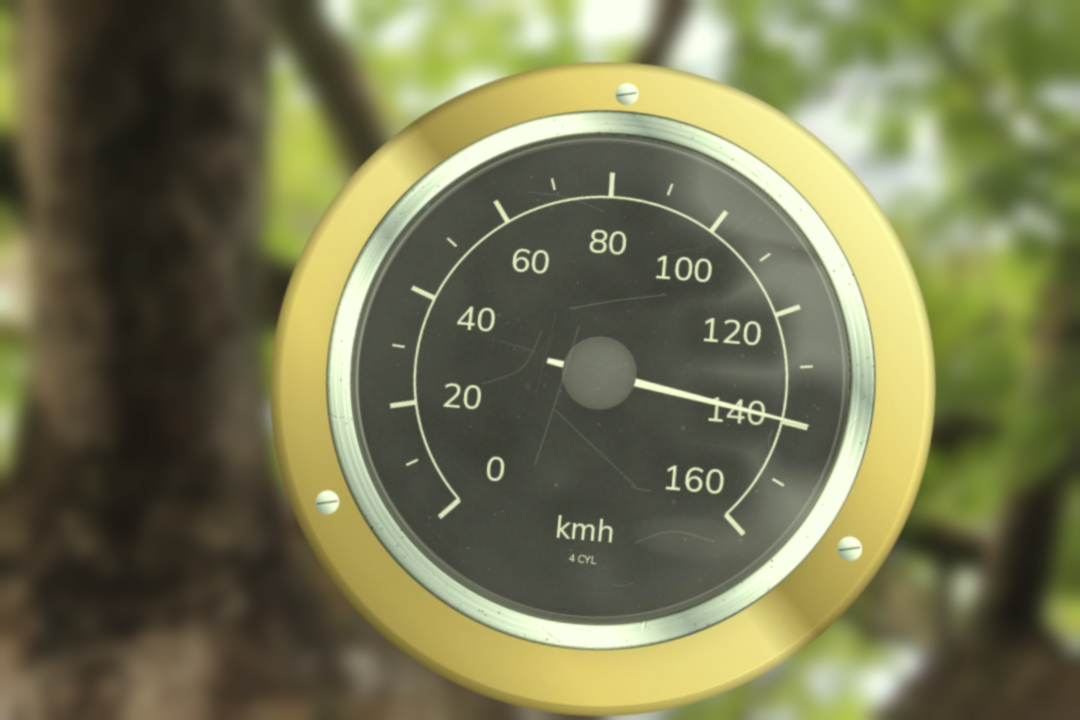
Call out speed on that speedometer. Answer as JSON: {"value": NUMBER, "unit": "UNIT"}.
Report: {"value": 140, "unit": "km/h"}
